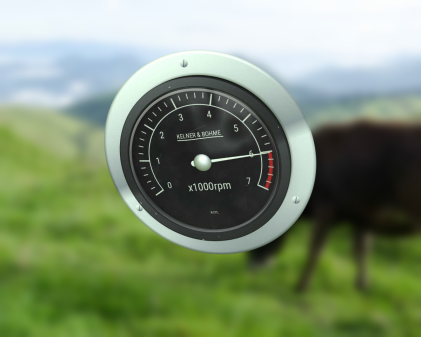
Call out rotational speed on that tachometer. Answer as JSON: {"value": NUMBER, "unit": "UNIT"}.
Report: {"value": 6000, "unit": "rpm"}
